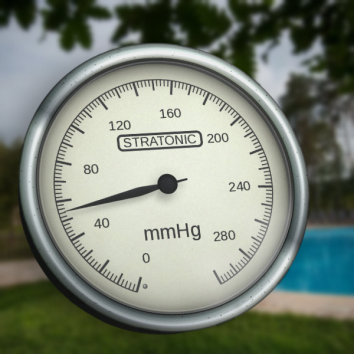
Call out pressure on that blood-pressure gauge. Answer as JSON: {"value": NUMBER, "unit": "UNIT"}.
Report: {"value": 54, "unit": "mmHg"}
